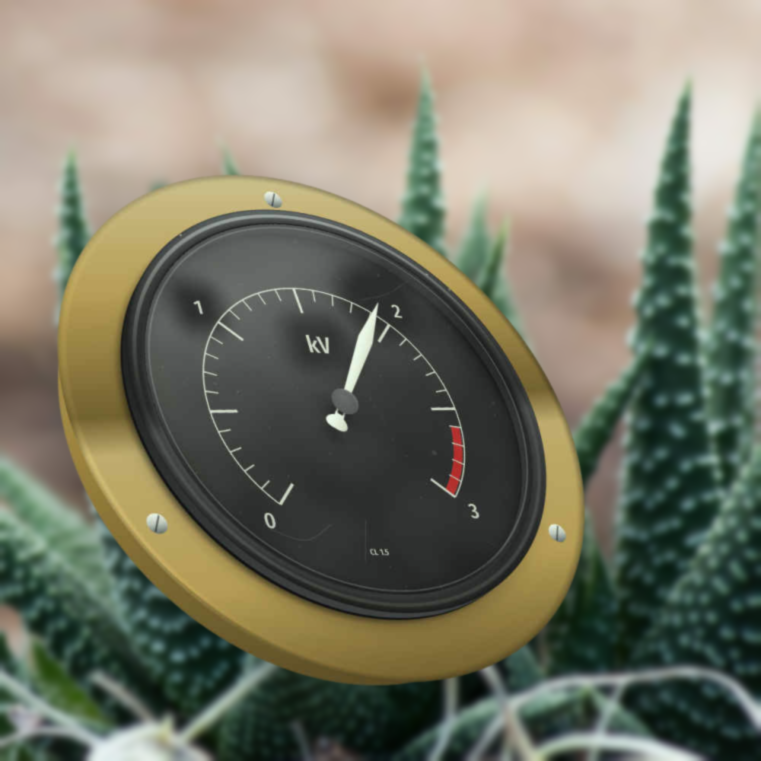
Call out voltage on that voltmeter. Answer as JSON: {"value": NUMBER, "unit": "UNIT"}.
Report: {"value": 1.9, "unit": "kV"}
